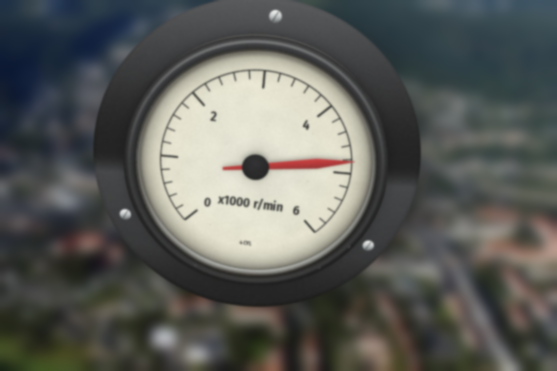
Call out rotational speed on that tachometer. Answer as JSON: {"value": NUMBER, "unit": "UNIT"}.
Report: {"value": 4800, "unit": "rpm"}
